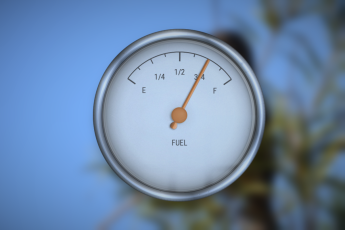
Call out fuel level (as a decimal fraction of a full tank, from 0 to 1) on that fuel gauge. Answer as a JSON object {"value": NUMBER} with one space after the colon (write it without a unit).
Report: {"value": 0.75}
